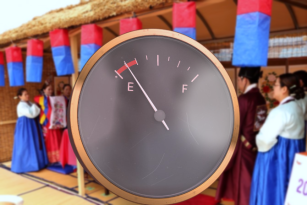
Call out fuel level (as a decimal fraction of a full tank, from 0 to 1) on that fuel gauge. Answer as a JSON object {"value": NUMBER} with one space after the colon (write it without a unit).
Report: {"value": 0.125}
